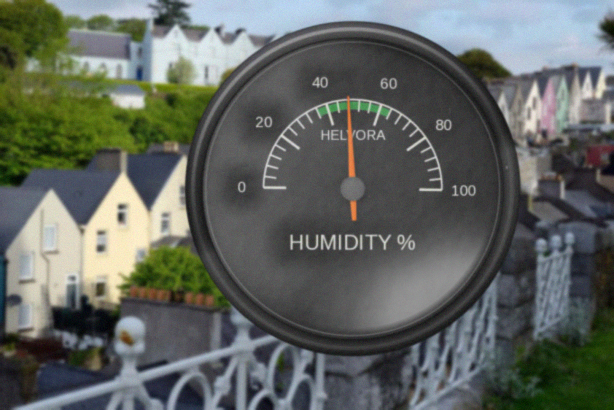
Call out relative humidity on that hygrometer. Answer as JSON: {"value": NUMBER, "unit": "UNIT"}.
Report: {"value": 48, "unit": "%"}
